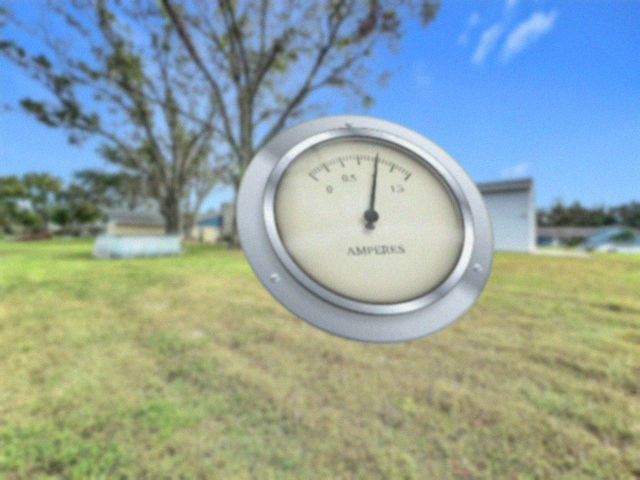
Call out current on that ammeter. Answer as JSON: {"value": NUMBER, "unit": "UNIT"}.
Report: {"value": 1, "unit": "A"}
